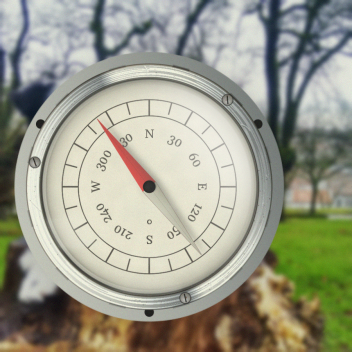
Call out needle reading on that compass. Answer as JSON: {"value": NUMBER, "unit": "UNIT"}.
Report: {"value": 322.5, "unit": "°"}
